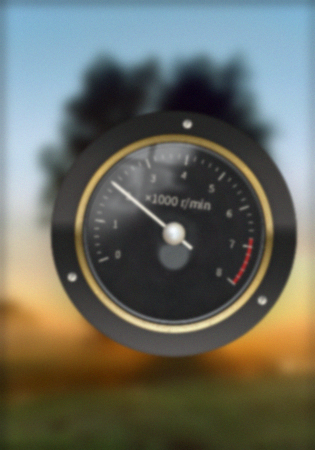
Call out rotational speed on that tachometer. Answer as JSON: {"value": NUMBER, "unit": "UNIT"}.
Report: {"value": 2000, "unit": "rpm"}
